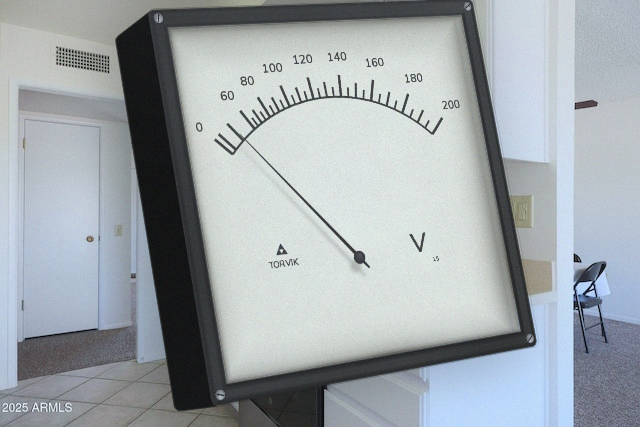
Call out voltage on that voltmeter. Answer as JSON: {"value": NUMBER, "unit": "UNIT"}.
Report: {"value": 40, "unit": "V"}
